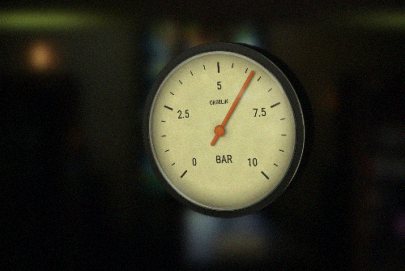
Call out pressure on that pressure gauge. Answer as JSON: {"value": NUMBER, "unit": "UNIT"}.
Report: {"value": 6.25, "unit": "bar"}
